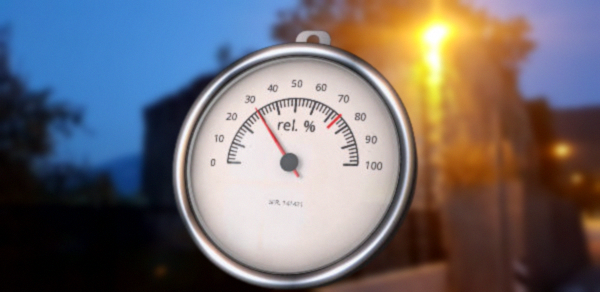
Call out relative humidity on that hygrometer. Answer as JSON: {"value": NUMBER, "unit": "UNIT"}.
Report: {"value": 30, "unit": "%"}
